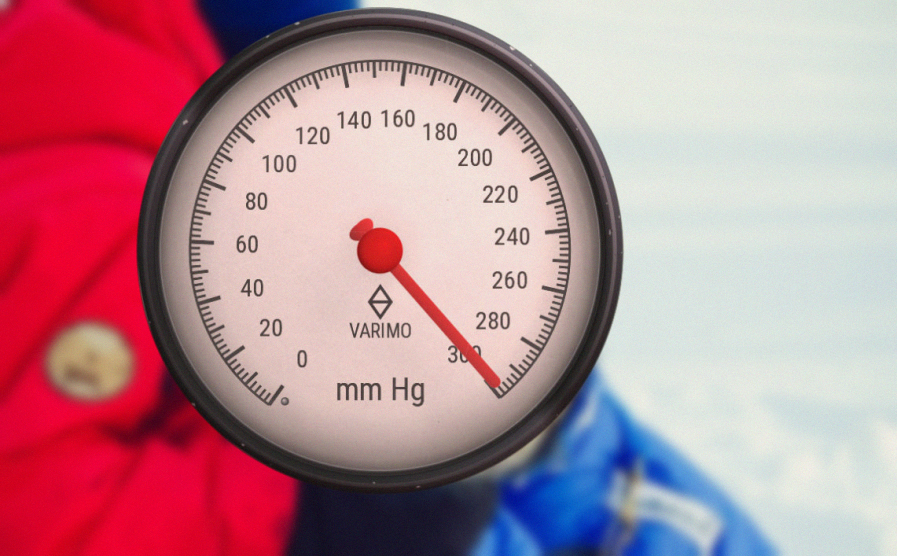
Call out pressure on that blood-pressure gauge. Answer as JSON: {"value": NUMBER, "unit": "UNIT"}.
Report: {"value": 298, "unit": "mmHg"}
